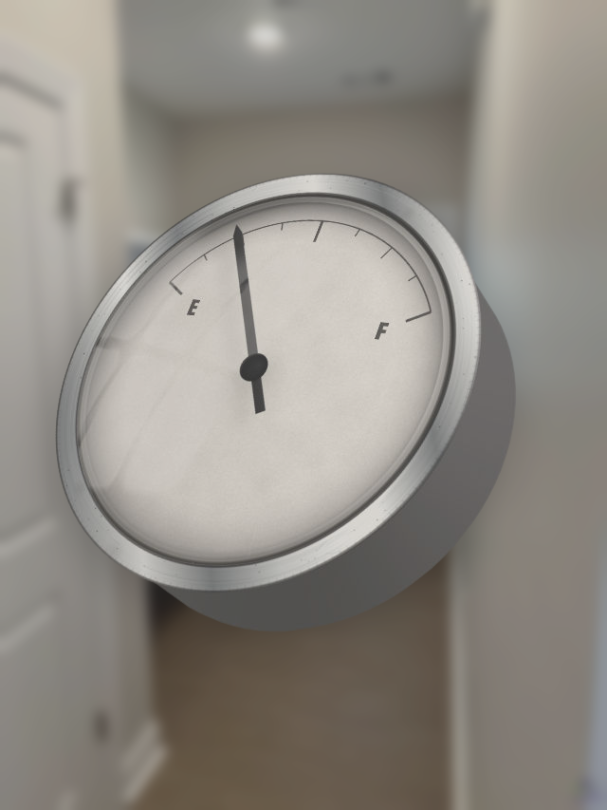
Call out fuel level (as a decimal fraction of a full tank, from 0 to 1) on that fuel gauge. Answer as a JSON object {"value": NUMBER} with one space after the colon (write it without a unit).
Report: {"value": 0.25}
